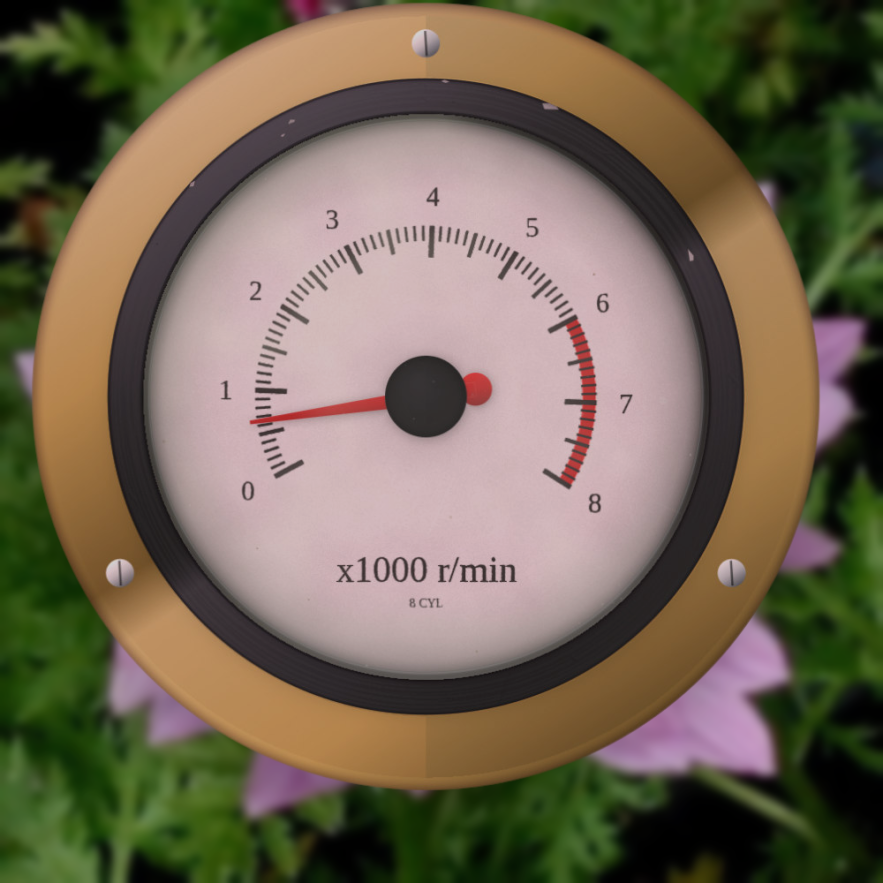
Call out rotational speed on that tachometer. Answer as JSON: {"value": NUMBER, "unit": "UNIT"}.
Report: {"value": 650, "unit": "rpm"}
